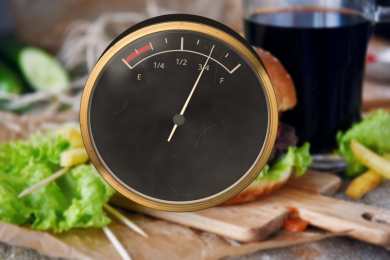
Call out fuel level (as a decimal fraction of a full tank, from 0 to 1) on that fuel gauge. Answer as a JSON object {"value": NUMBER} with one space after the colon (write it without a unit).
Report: {"value": 0.75}
